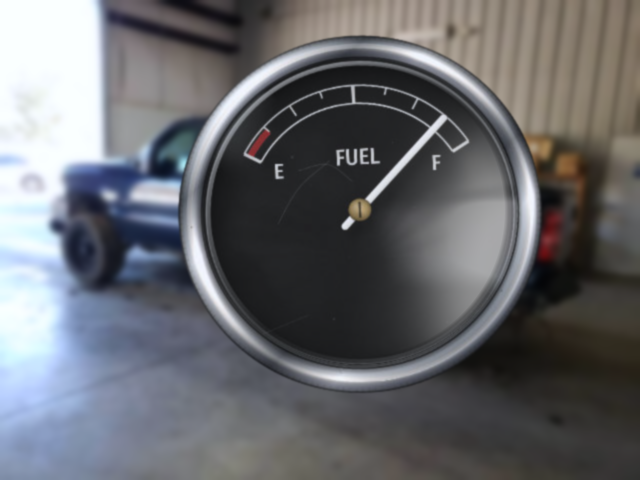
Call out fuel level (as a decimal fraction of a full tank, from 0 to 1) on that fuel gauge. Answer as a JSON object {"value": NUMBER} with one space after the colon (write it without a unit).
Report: {"value": 0.875}
